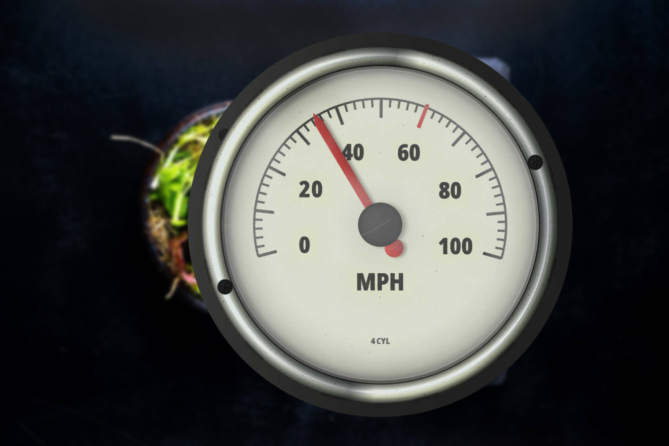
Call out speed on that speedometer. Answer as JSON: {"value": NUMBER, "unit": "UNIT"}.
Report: {"value": 35, "unit": "mph"}
